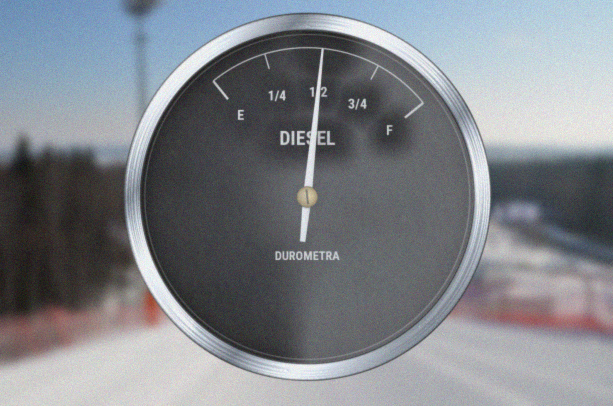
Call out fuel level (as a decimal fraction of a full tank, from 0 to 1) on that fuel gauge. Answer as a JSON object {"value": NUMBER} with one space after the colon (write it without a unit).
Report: {"value": 0.5}
